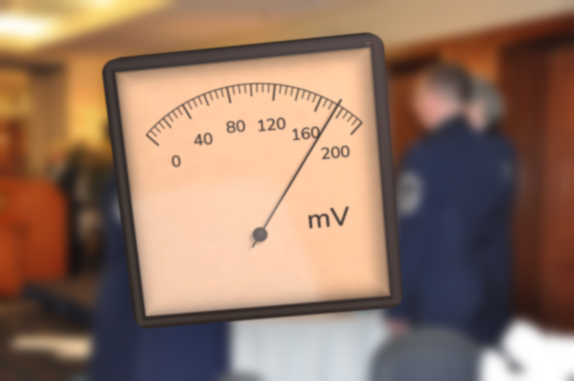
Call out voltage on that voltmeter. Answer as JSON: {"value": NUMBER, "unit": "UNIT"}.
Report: {"value": 175, "unit": "mV"}
